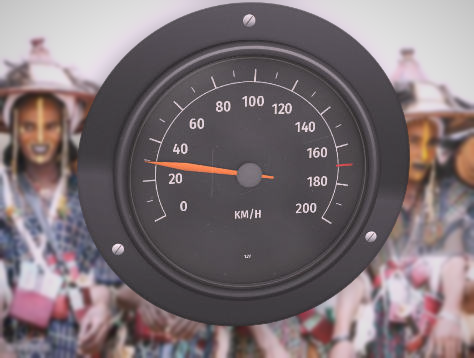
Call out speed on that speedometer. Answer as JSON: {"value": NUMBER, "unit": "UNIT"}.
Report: {"value": 30, "unit": "km/h"}
